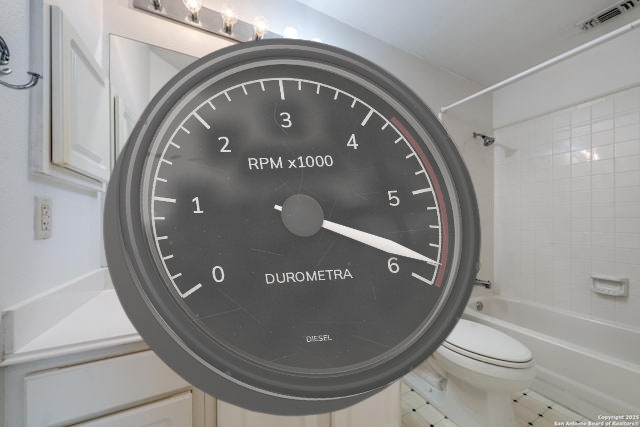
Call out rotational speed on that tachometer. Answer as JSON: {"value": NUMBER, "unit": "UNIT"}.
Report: {"value": 5800, "unit": "rpm"}
